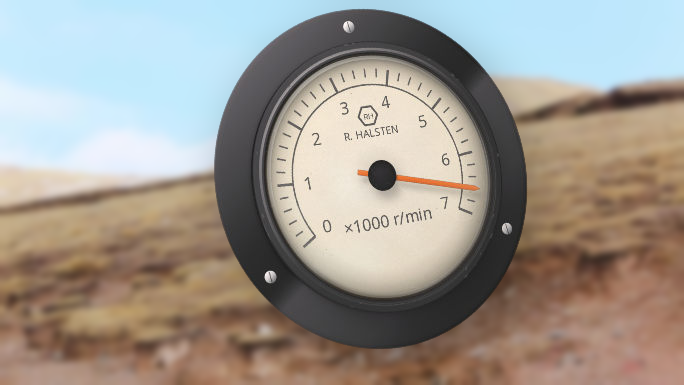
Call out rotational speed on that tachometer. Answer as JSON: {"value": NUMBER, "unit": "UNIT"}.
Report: {"value": 6600, "unit": "rpm"}
